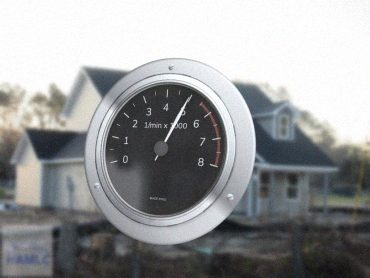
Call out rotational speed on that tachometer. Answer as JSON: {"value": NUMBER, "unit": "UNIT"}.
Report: {"value": 5000, "unit": "rpm"}
